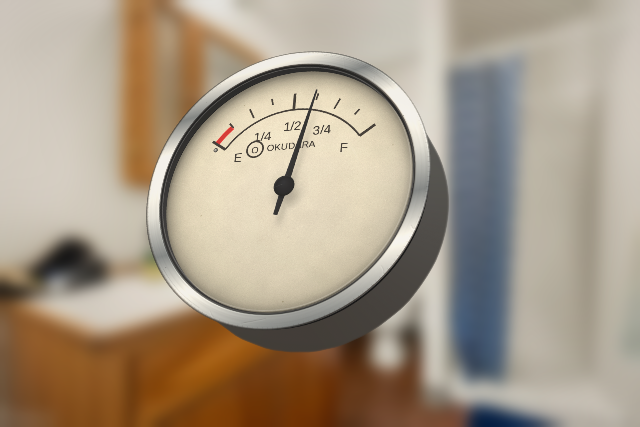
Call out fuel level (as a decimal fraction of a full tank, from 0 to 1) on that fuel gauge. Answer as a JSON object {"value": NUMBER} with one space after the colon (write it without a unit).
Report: {"value": 0.625}
